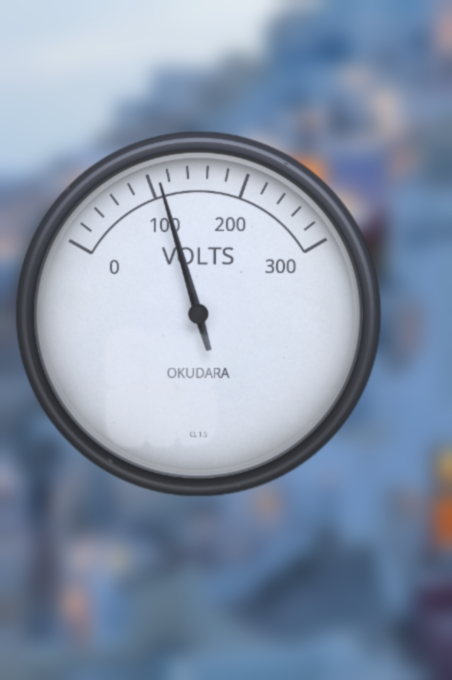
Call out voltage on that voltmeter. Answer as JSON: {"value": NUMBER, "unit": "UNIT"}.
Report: {"value": 110, "unit": "V"}
